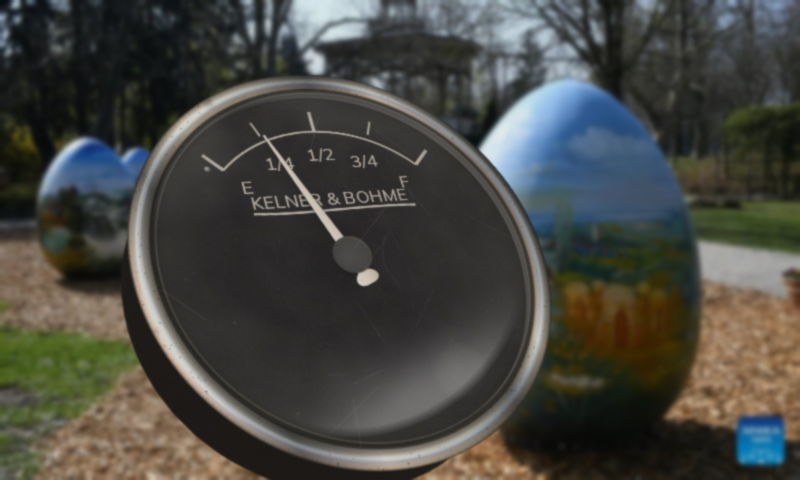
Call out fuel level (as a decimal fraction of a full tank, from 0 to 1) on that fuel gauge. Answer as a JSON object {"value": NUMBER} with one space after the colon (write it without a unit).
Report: {"value": 0.25}
